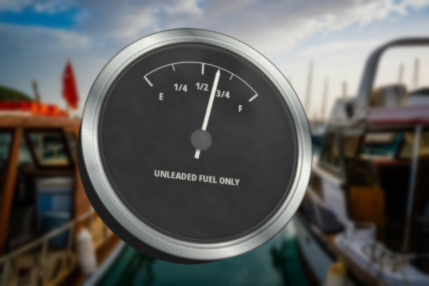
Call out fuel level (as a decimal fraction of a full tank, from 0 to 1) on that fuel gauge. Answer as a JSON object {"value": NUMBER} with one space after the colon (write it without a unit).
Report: {"value": 0.625}
